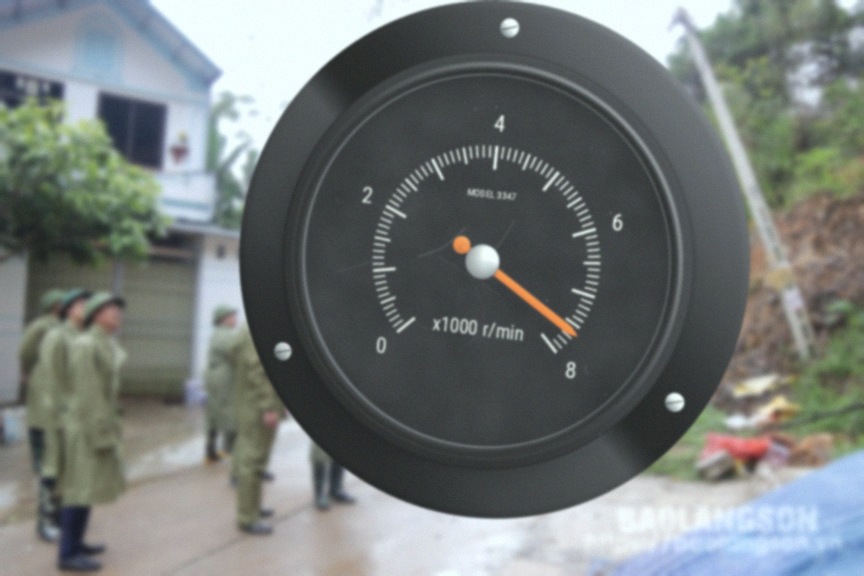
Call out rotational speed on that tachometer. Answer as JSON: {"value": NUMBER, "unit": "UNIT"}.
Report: {"value": 7600, "unit": "rpm"}
